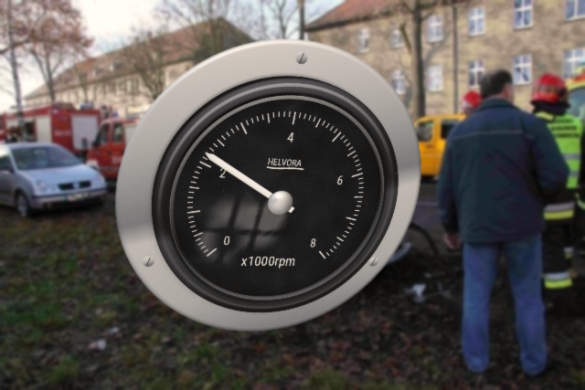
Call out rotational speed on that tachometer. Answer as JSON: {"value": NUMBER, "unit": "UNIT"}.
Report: {"value": 2200, "unit": "rpm"}
